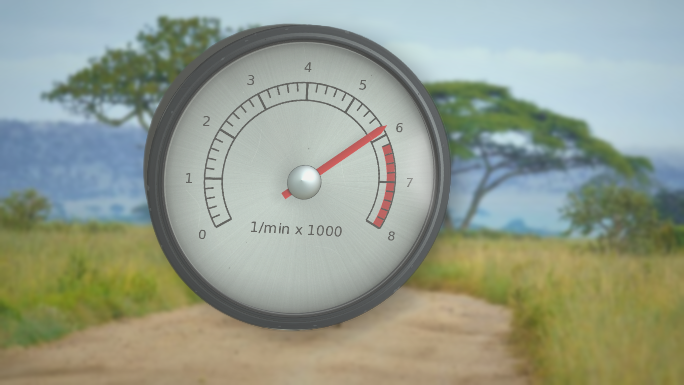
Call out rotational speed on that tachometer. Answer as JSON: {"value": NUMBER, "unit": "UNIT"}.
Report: {"value": 5800, "unit": "rpm"}
